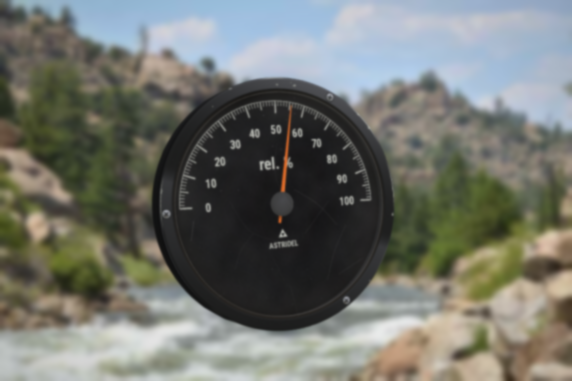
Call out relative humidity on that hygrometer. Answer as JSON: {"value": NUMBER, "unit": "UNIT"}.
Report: {"value": 55, "unit": "%"}
